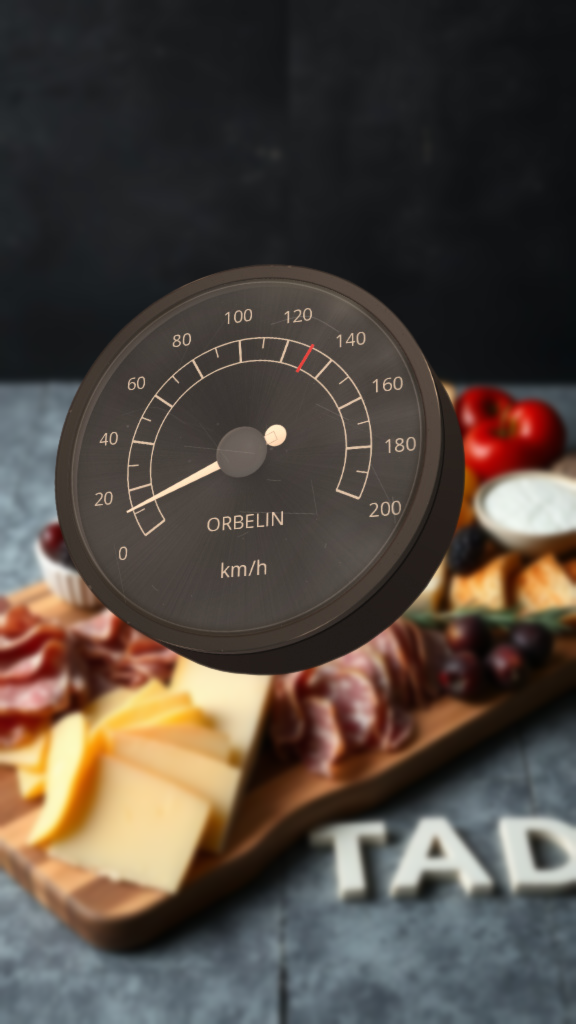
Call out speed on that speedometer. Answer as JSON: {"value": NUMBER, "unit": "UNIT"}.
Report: {"value": 10, "unit": "km/h"}
